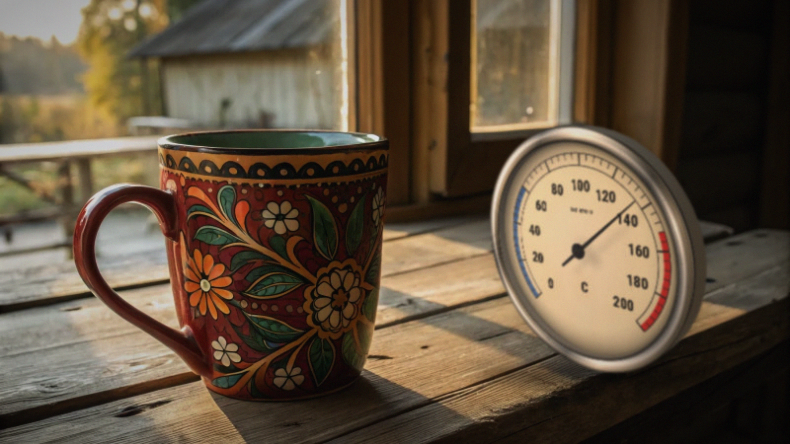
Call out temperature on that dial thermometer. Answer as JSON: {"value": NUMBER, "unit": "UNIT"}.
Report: {"value": 136, "unit": "°C"}
